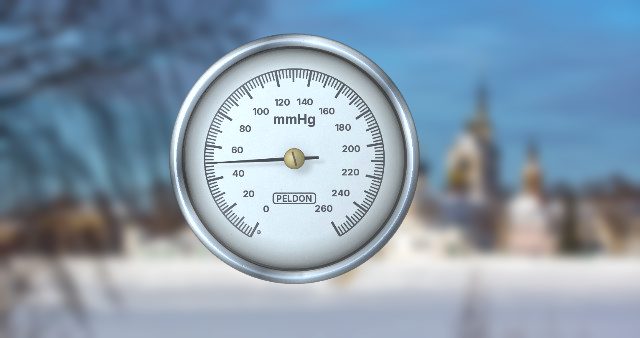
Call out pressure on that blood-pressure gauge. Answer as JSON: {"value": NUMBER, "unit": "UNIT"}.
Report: {"value": 50, "unit": "mmHg"}
